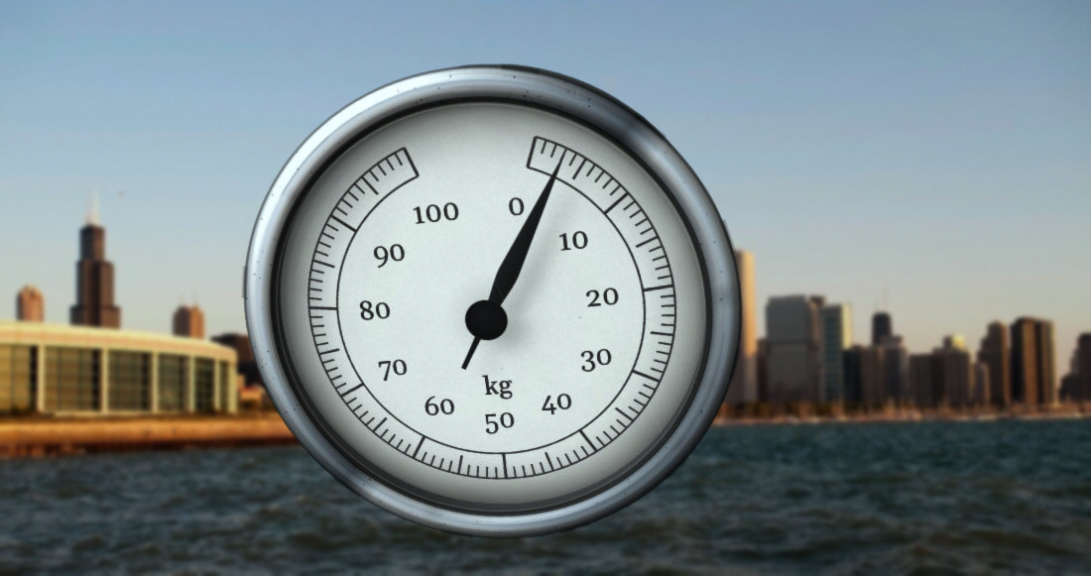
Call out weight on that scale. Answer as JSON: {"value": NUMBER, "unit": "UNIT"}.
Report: {"value": 3, "unit": "kg"}
